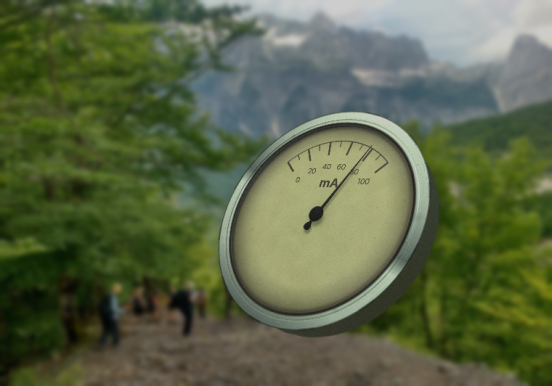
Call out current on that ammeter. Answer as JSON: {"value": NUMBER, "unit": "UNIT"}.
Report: {"value": 80, "unit": "mA"}
